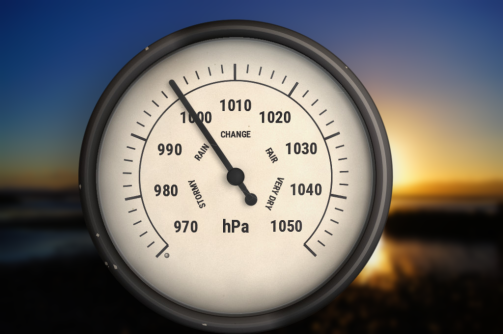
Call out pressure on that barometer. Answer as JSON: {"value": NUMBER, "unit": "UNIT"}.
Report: {"value": 1000, "unit": "hPa"}
